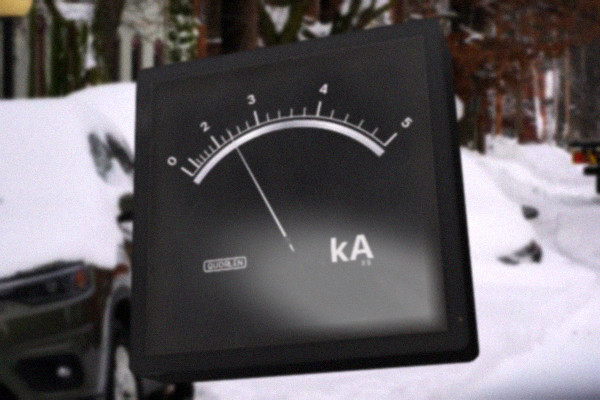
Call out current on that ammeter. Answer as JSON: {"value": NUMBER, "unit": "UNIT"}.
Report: {"value": 2.4, "unit": "kA"}
